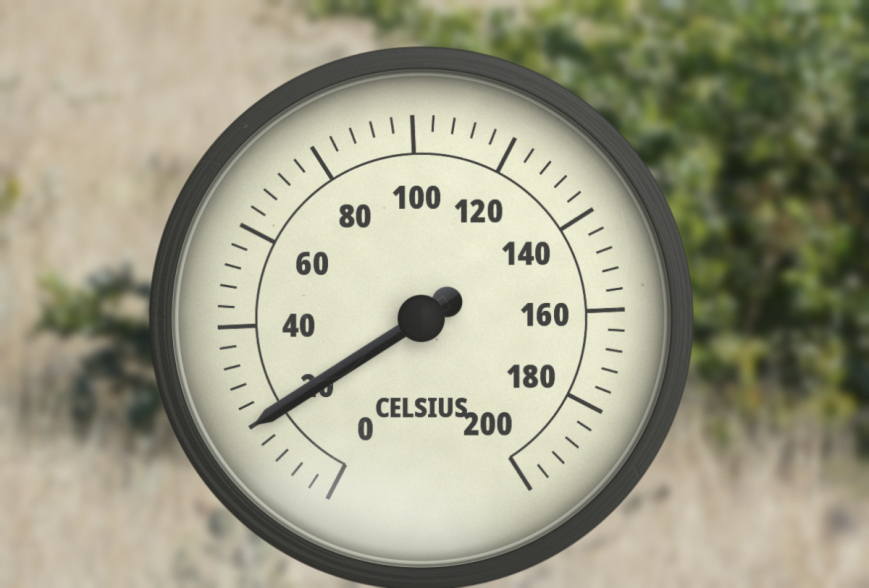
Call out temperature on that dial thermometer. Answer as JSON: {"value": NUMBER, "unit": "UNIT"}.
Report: {"value": 20, "unit": "°C"}
